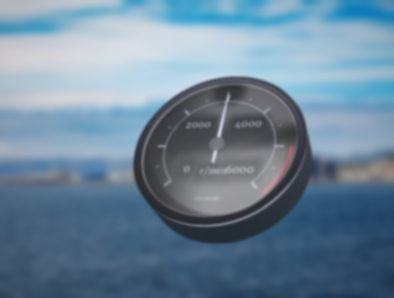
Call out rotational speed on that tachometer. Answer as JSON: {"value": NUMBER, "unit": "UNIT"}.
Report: {"value": 3000, "unit": "rpm"}
